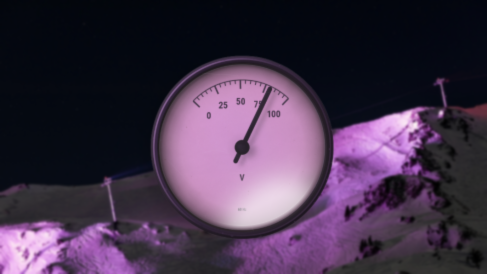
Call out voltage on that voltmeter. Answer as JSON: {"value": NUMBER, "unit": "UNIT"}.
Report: {"value": 80, "unit": "V"}
